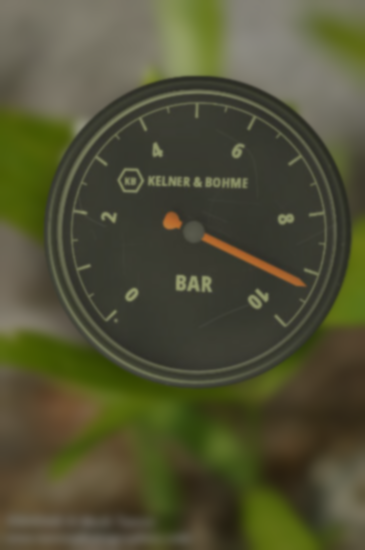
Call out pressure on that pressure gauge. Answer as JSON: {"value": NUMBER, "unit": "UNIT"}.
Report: {"value": 9.25, "unit": "bar"}
